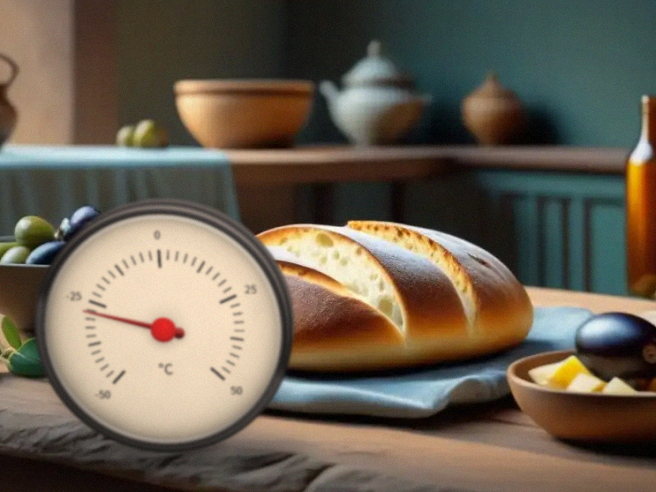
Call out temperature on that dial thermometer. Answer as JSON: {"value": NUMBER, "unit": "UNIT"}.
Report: {"value": -27.5, "unit": "°C"}
